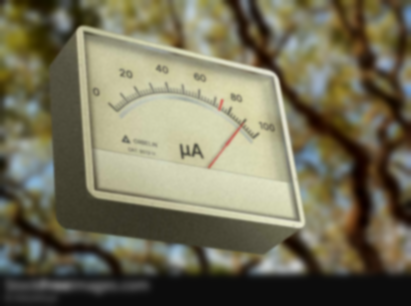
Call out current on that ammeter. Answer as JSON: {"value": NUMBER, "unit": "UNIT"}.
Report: {"value": 90, "unit": "µA"}
